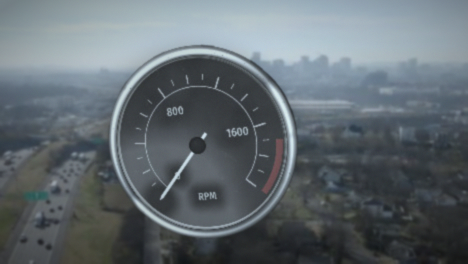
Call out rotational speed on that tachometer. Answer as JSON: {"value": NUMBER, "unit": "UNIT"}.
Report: {"value": 0, "unit": "rpm"}
